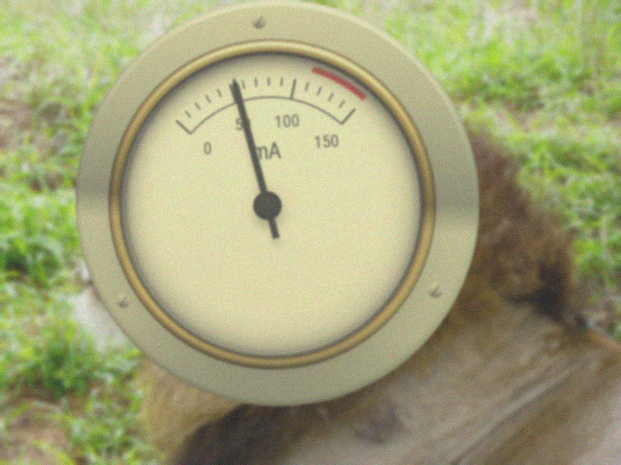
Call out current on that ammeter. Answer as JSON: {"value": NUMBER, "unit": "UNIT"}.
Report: {"value": 55, "unit": "mA"}
